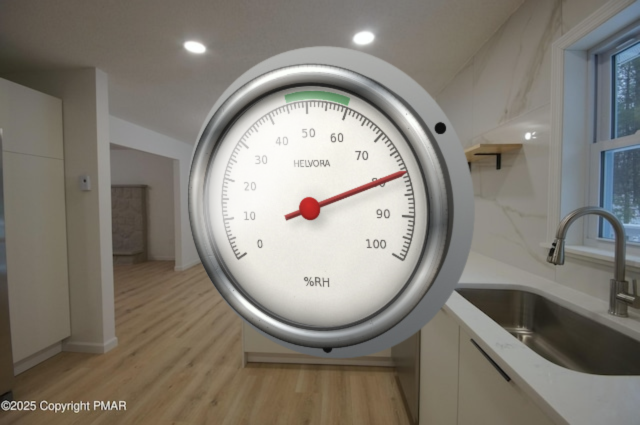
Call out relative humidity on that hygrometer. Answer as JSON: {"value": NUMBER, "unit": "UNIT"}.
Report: {"value": 80, "unit": "%"}
